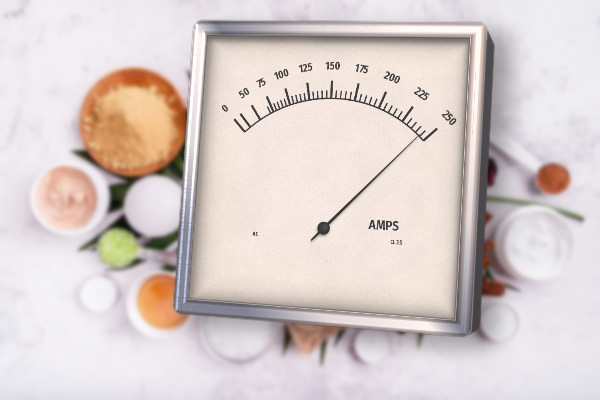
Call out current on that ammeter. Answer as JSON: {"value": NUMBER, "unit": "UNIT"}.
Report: {"value": 245, "unit": "A"}
